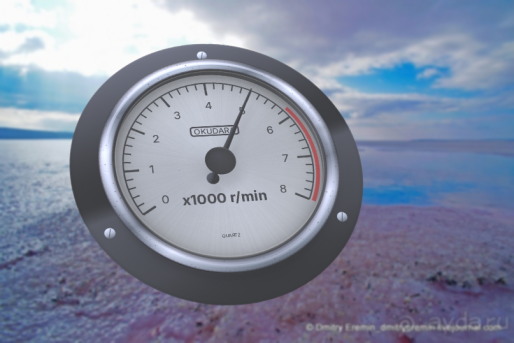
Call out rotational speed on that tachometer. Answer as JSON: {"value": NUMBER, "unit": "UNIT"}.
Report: {"value": 5000, "unit": "rpm"}
